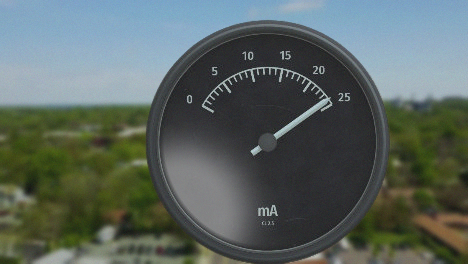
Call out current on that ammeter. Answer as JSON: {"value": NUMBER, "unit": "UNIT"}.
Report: {"value": 24, "unit": "mA"}
